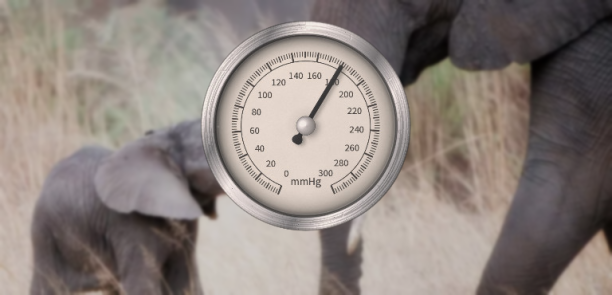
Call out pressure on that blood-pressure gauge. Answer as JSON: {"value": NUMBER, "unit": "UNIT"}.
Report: {"value": 180, "unit": "mmHg"}
